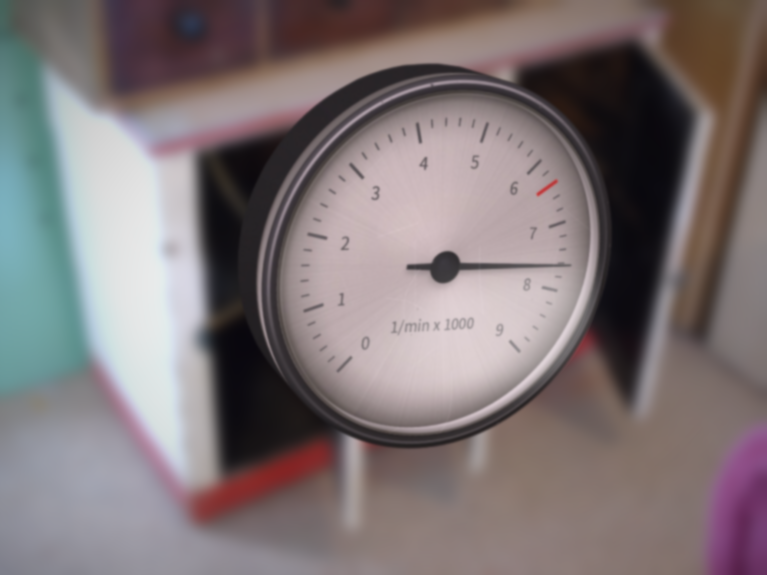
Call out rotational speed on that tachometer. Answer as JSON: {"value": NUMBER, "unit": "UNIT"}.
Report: {"value": 7600, "unit": "rpm"}
